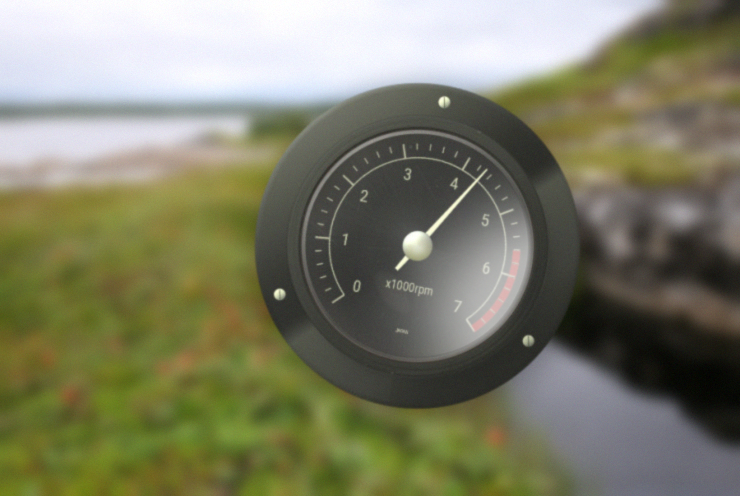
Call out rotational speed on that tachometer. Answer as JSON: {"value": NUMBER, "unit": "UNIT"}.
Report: {"value": 4300, "unit": "rpm"}
